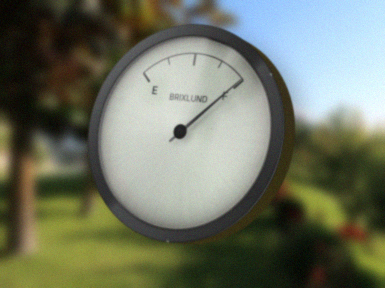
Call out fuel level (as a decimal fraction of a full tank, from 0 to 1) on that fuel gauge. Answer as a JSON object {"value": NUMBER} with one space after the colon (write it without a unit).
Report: {"value": 1}
